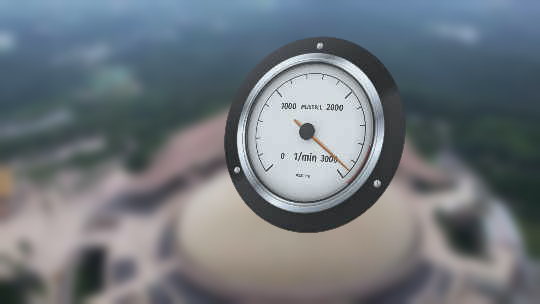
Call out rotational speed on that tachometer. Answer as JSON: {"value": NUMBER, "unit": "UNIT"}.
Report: {"value": 2900, "unit": "rpm"}
